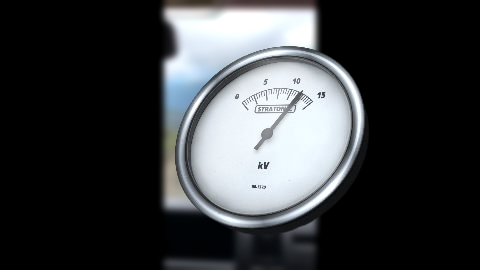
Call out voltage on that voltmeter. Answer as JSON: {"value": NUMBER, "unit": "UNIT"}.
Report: {"value": 12.5, "unit": "kV"}
